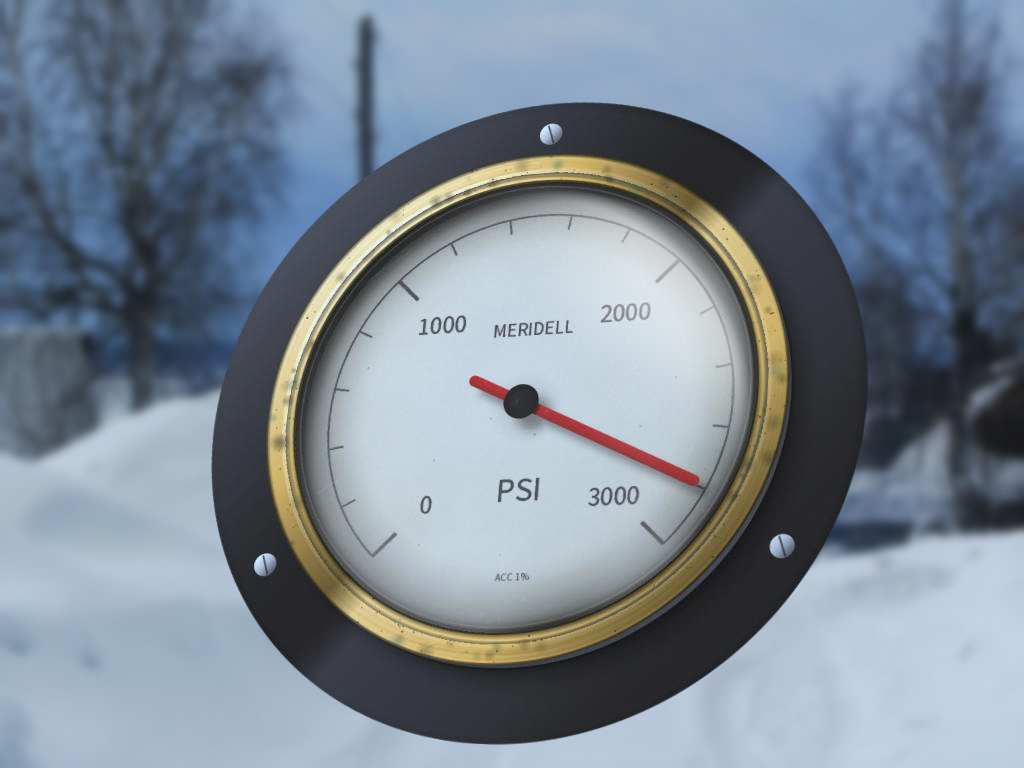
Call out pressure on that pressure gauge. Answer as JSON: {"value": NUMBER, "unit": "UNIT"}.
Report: {"value": 2800, "unit": "psi"}
